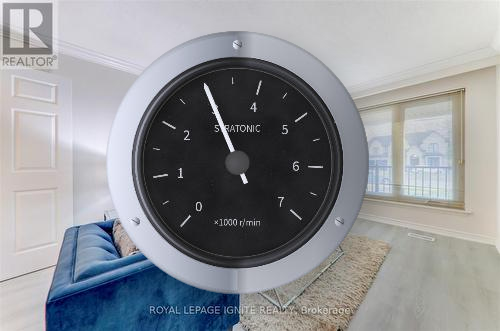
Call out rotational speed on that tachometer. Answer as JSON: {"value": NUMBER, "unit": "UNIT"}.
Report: {"value": 3000, "unit": "rpm"}
